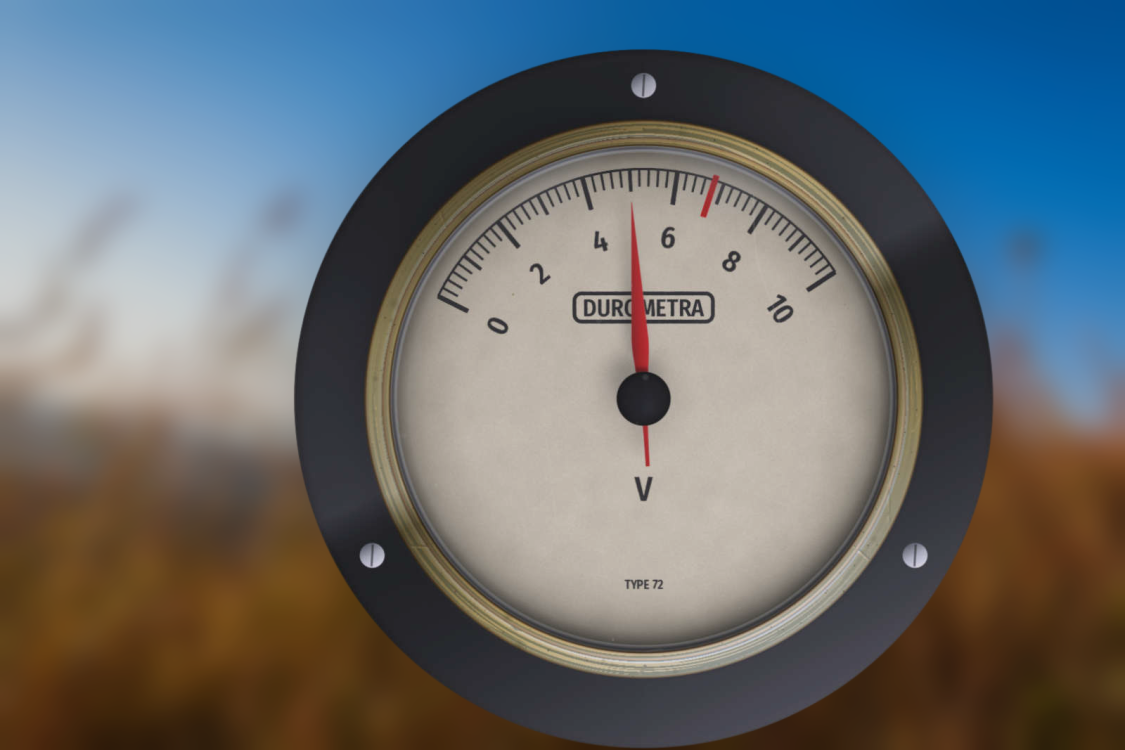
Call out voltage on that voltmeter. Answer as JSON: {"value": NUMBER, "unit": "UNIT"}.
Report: {"value": 5, "unit": "V"}
